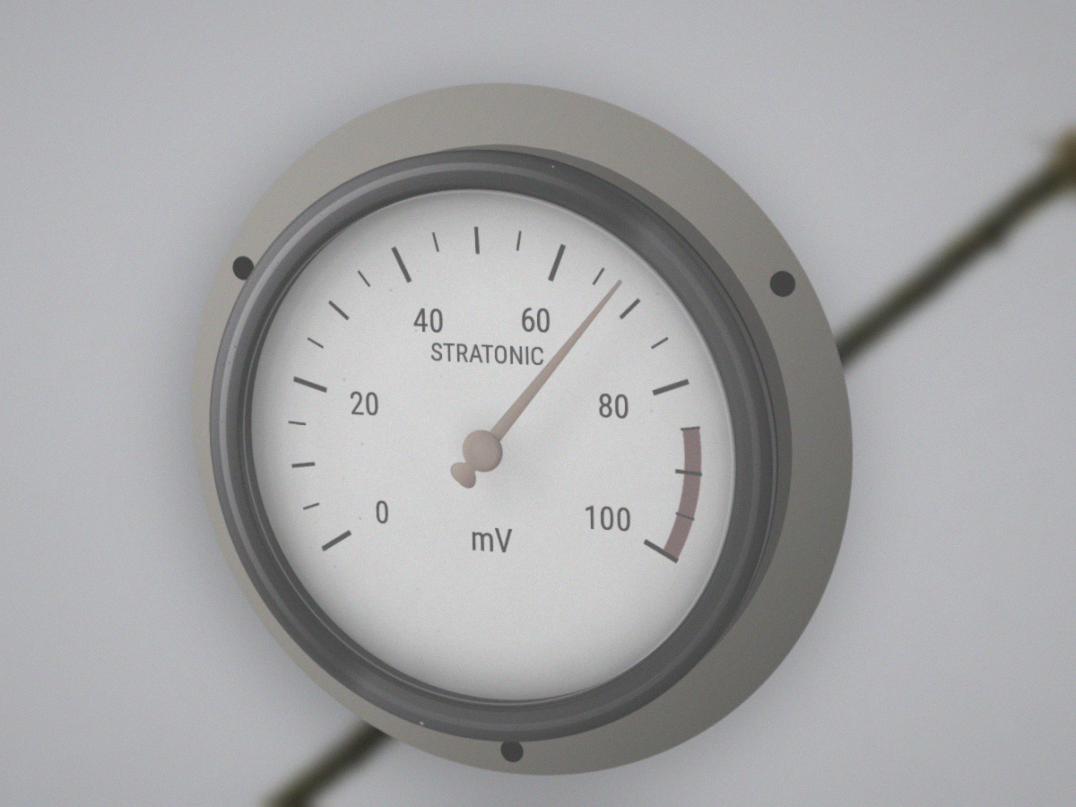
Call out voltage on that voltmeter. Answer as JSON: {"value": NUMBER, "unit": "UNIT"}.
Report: {"value": 67.5, "unit": "mV"}
